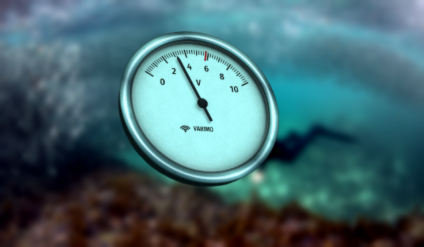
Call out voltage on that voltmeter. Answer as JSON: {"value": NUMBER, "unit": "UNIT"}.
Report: {"value": 3, "unit": "V"}
